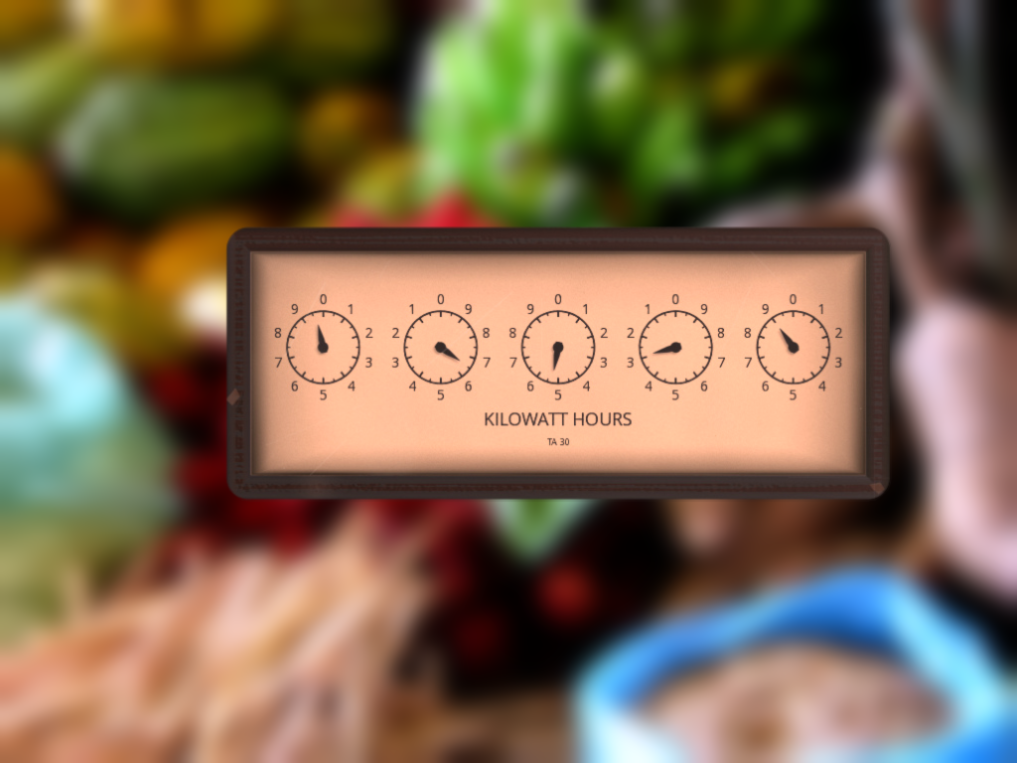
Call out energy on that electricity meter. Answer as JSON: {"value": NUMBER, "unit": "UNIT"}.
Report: {"value": 96529, "unit": "kWh"}
